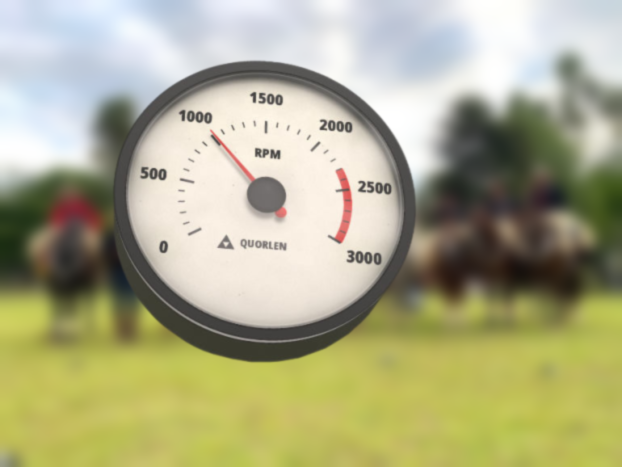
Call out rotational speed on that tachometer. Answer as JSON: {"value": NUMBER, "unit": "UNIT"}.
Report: {"value": 1000, "unit": "rpm"}
